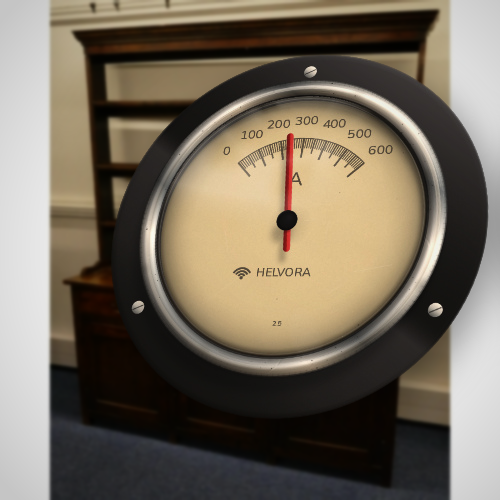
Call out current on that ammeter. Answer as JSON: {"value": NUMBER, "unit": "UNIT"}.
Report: {"value": 250, "unit": "A"}
